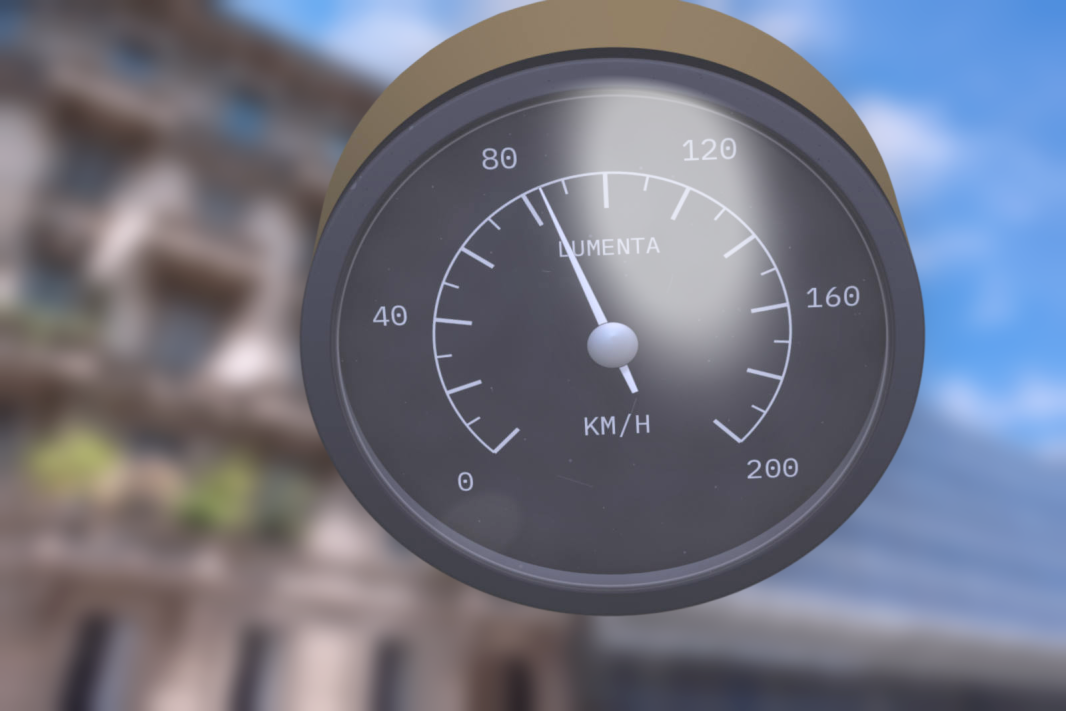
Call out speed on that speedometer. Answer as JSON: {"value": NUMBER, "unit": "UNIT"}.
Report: {"value": 85, "unit": "km/h"}
